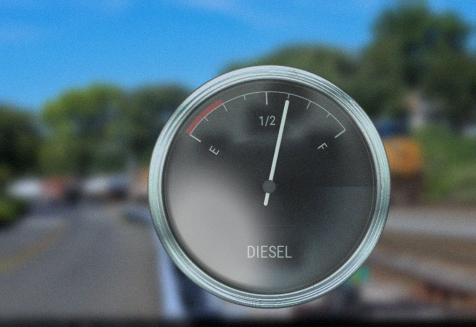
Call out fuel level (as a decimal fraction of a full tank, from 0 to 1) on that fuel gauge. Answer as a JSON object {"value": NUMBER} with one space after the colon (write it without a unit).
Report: {"value": 0.625}
